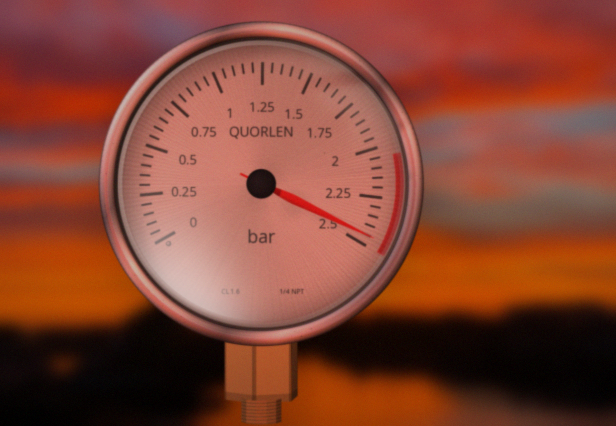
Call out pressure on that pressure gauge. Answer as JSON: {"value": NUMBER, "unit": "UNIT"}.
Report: {"value": 2.45, "unit": "bar"}
